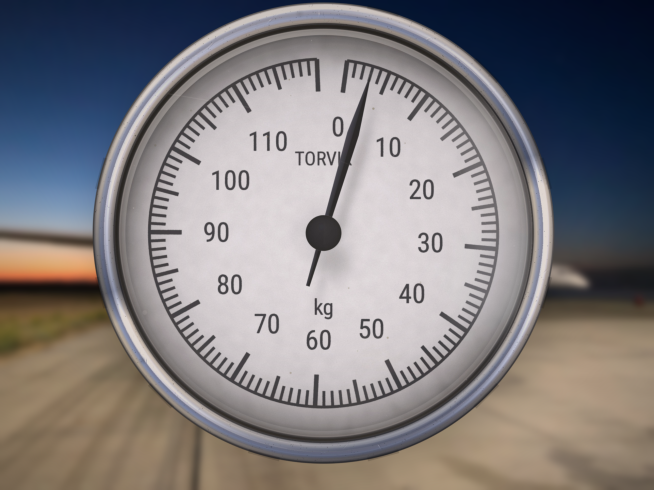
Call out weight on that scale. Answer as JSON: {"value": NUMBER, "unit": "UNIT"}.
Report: {"value": 3, "unit": "kg"}
